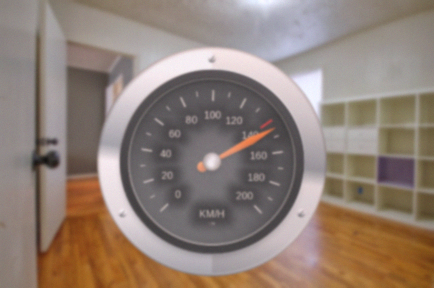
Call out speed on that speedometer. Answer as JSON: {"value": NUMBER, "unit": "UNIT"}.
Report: {"value": 145, "unit": "km/h"}
